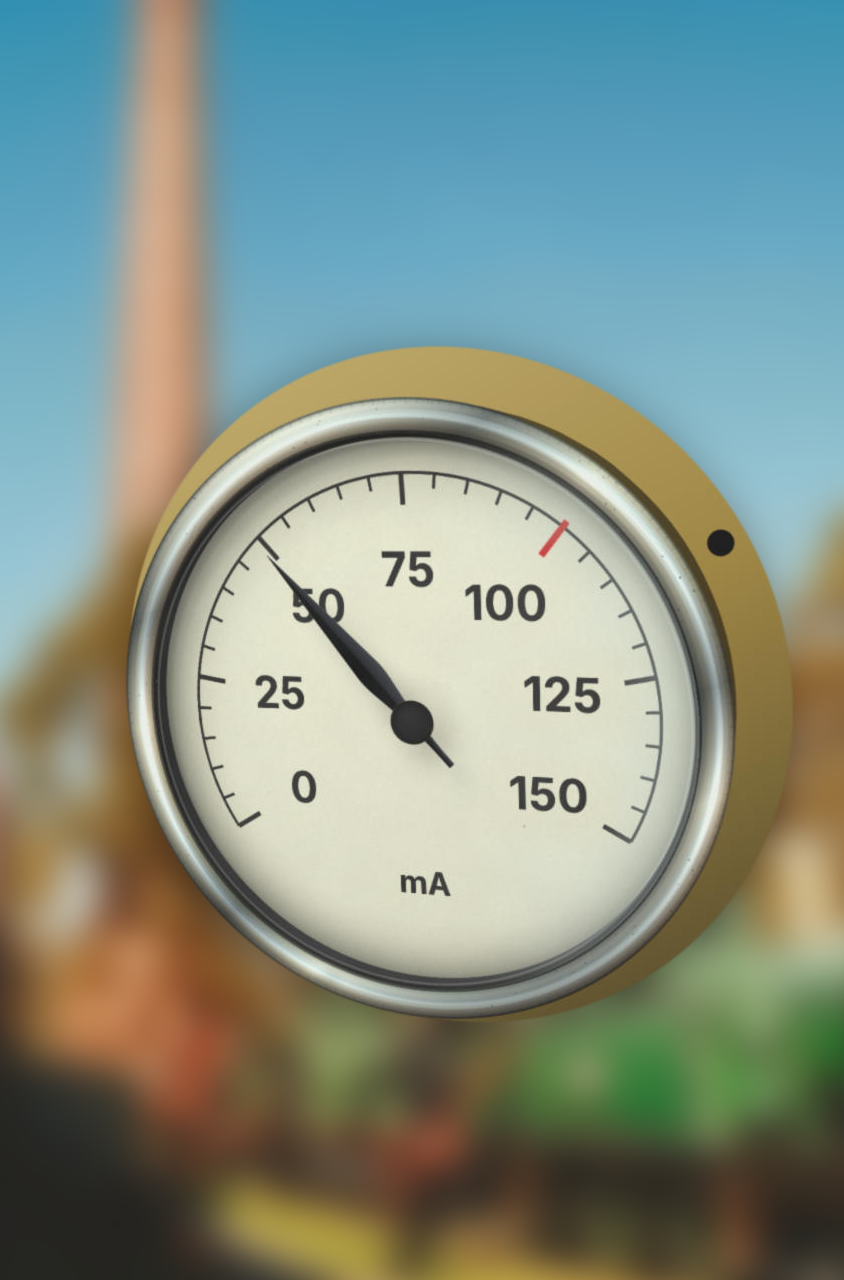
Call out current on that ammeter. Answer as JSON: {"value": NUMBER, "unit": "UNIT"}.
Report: {"value": 50, "unit": "mA"}
